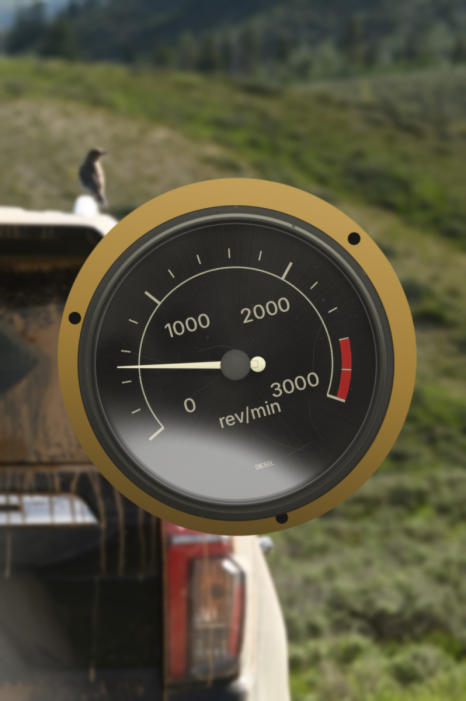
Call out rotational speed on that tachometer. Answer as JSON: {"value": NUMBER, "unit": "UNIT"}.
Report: {"value": 500, "unit": "rpm"}
